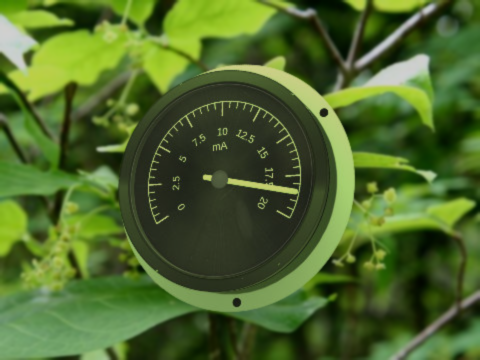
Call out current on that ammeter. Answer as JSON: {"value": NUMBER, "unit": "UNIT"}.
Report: {"value": 18.5, "unit": "mA"}
